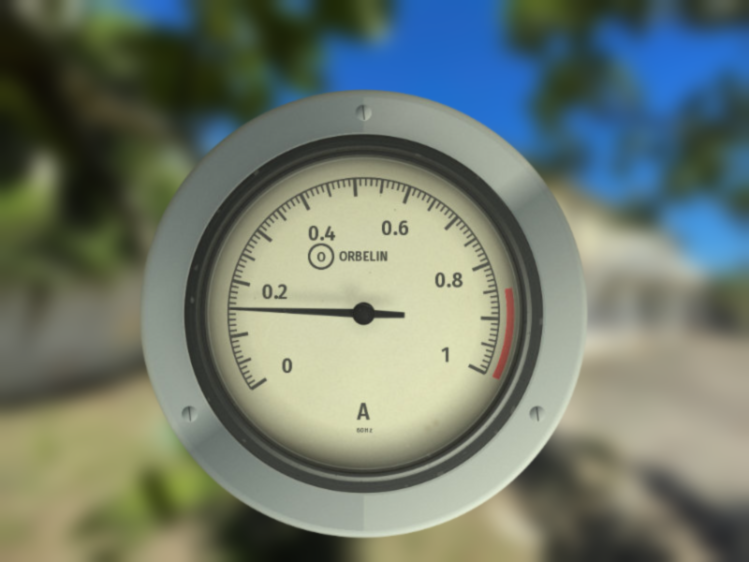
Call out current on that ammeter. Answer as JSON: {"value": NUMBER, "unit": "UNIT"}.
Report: {"value": 0.15, "unit": "A"}
